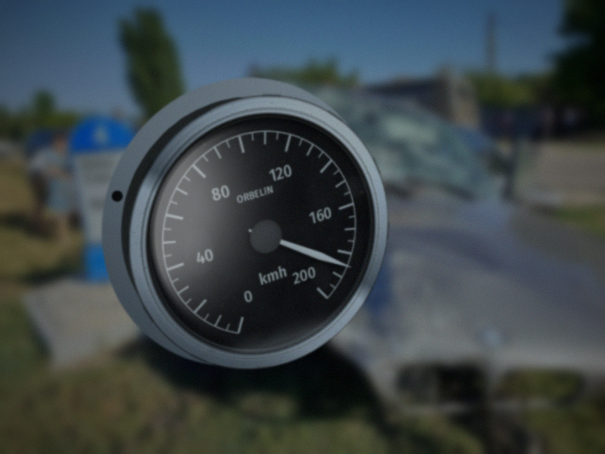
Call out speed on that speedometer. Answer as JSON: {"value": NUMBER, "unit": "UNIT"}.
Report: {"value": 185, "unit": "km/h"}
